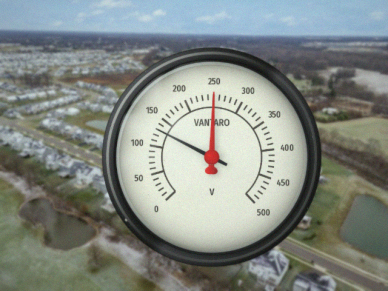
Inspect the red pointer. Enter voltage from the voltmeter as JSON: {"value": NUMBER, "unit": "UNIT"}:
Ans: {"value": 250, "unit": "V"}
